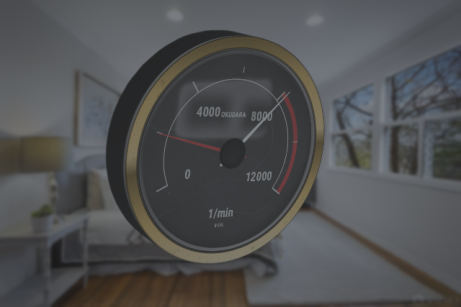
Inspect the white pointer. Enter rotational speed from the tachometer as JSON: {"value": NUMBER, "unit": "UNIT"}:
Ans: {"value": 8000, "unit": "rpm"}
